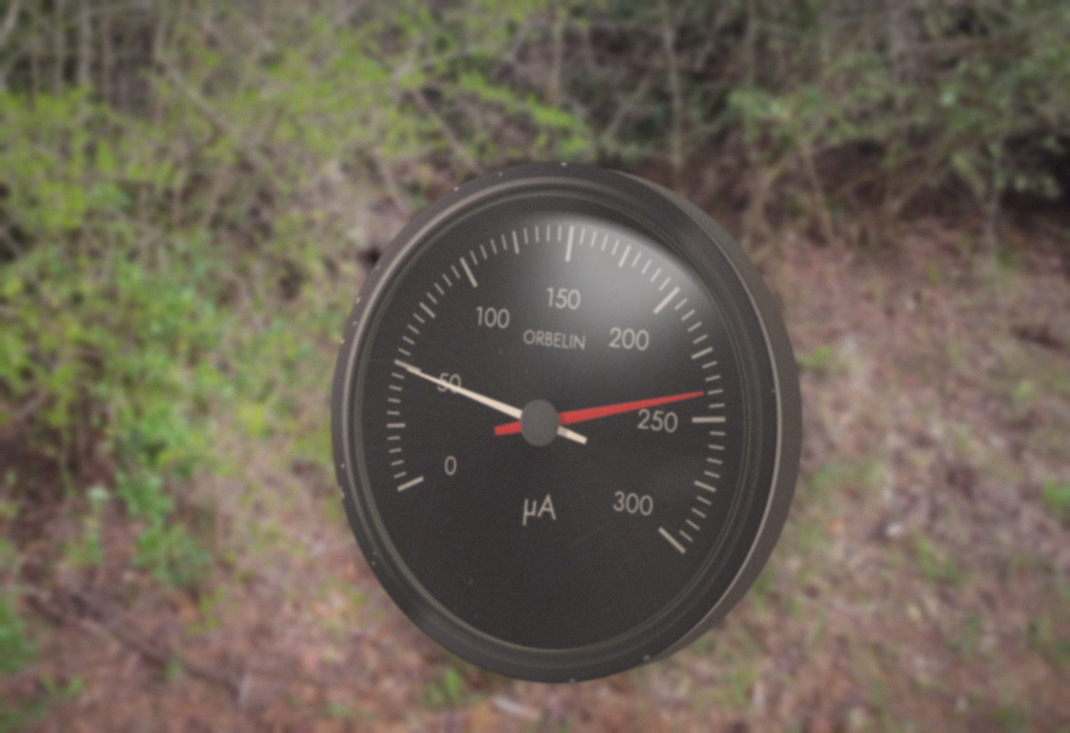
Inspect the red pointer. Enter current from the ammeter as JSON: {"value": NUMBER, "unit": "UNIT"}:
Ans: {"value": 240, "unit": "µA"}
